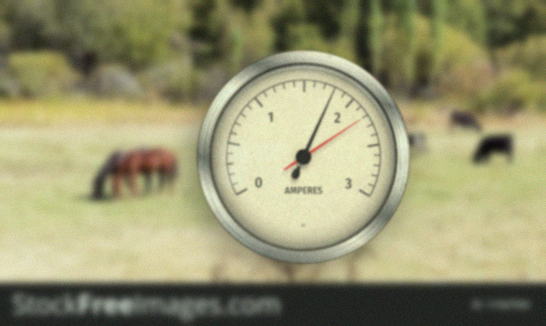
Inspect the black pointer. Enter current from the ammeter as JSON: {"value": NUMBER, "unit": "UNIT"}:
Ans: {"value": 1.8, "unit": "A"}
